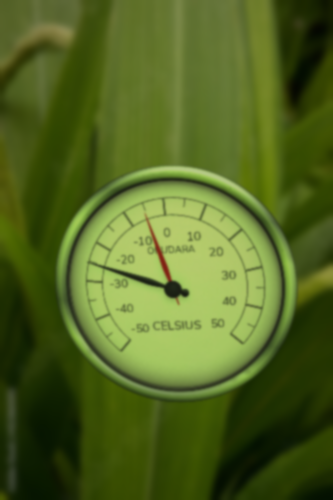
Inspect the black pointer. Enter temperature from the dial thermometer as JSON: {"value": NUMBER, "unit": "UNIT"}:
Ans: {"value": -25, "unit": "°C"}
